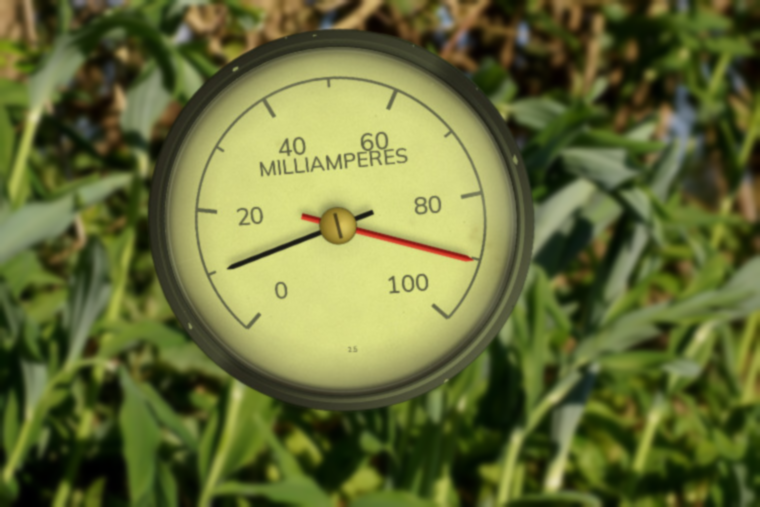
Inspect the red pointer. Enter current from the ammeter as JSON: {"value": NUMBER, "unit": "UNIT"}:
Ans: {"value": 90, "unit": "mA"}
